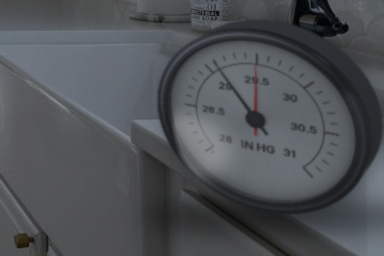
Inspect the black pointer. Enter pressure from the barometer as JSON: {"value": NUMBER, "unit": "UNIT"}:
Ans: {"value": 29.1, "unit": "inHg"}
